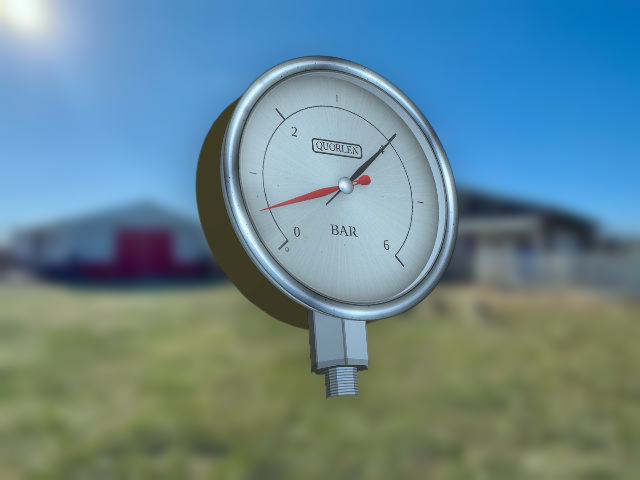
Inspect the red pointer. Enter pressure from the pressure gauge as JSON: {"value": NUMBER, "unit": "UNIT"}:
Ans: {"value": 0.5, "unit": "bar"}
